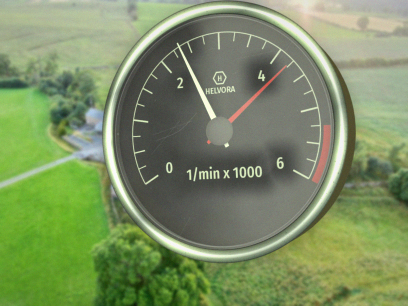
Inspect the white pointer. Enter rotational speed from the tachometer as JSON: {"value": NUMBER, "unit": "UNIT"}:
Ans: {"value": 2375, "unit": "rpm"}
